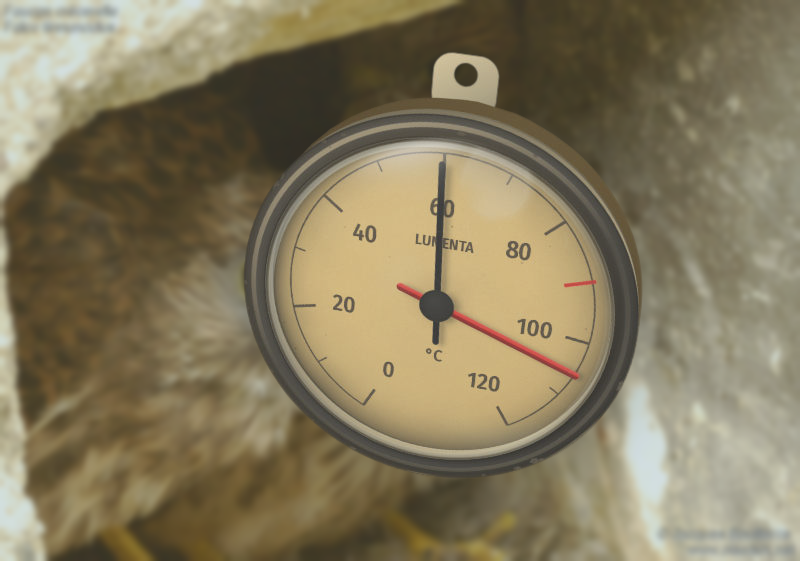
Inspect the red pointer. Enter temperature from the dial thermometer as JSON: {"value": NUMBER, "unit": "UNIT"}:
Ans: {"value": 105, "unit": "°C"}
